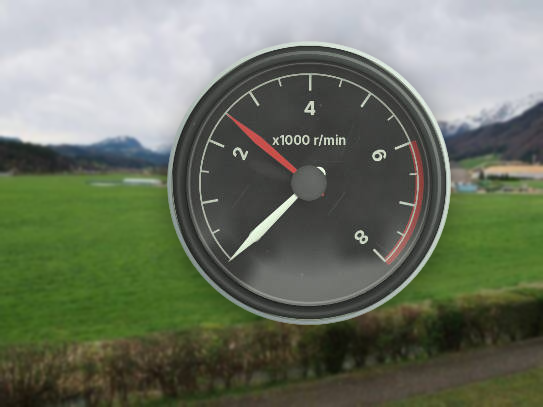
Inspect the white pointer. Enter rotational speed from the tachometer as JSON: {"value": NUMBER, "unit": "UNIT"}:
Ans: {"value": 0, "unit": "rpm"}
